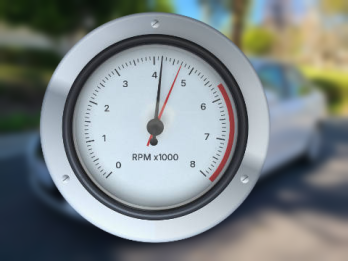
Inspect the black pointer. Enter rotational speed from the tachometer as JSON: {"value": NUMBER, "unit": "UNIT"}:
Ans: {"value": 4200, "unit": "rpm"}
